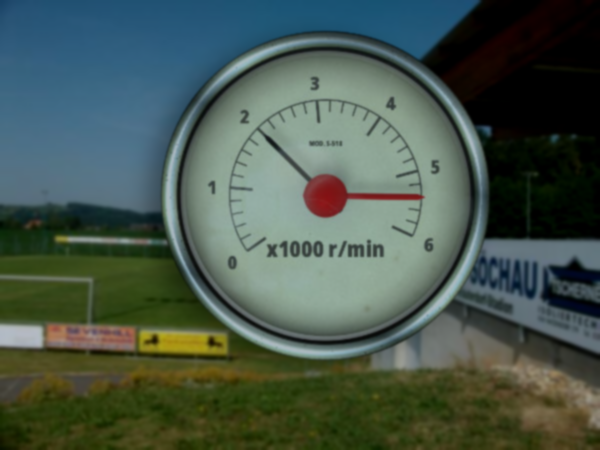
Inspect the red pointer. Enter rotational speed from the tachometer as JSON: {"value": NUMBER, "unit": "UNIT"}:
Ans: {"value": 5400, "unit": "rpm"}
